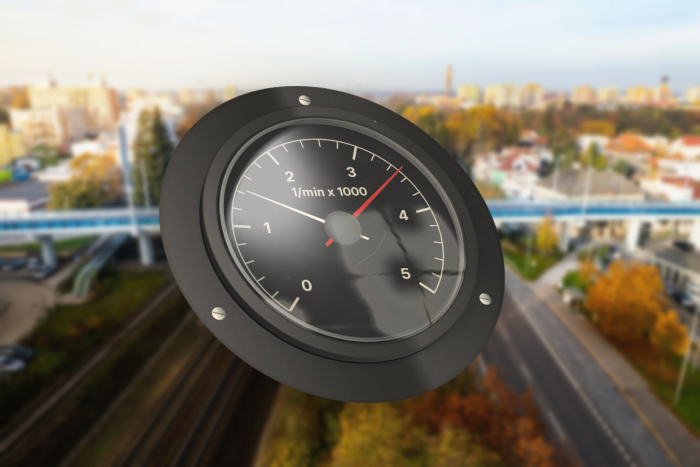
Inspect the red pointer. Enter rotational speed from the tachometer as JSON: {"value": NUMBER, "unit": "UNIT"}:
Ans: {"value": 3500, "unit": "rpm"}
